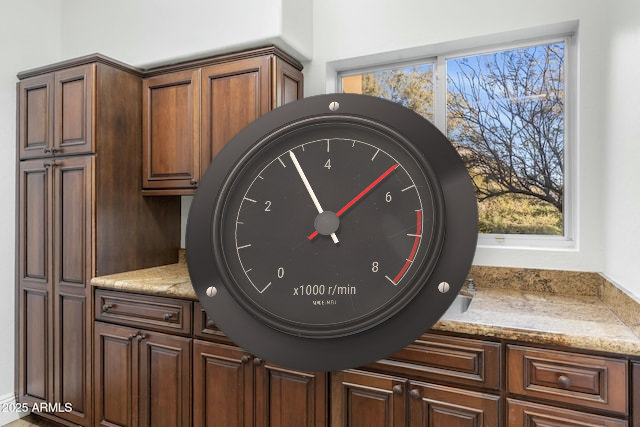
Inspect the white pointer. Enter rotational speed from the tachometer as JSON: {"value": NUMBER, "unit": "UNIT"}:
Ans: {"value": 3250, "unit": "rpm"}
